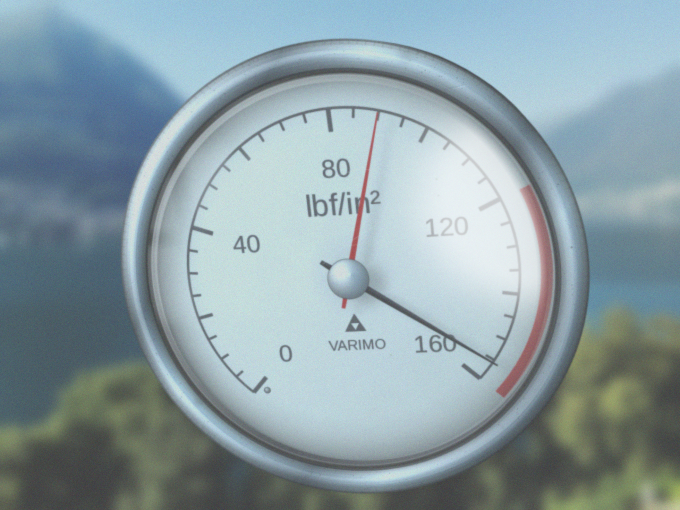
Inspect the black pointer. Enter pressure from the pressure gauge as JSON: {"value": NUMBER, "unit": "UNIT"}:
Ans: {"value": 155, "unit": "psi"}
